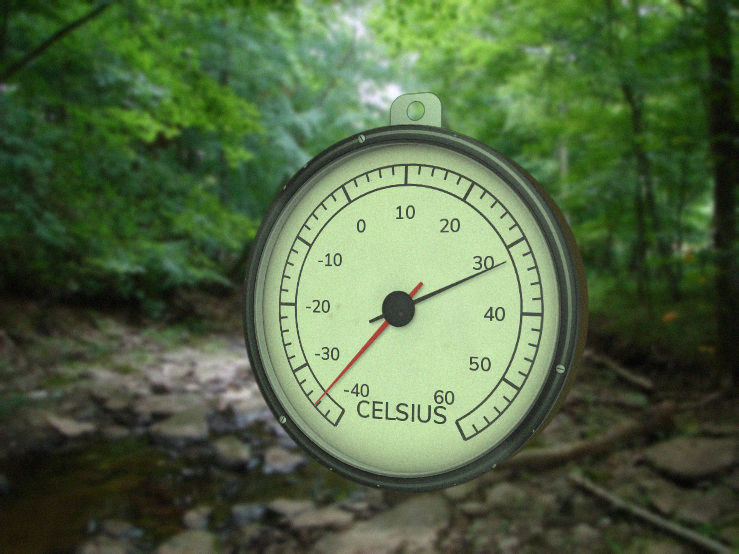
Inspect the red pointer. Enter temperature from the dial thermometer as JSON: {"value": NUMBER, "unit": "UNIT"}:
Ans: {"value": -36, "unit": "°C"}
